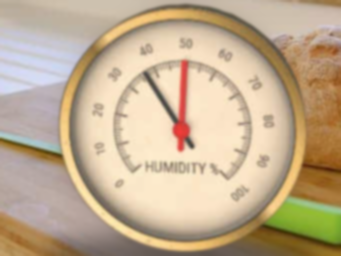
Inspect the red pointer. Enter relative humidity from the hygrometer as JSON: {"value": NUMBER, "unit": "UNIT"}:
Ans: {"value": 50, "unit": "%"}
